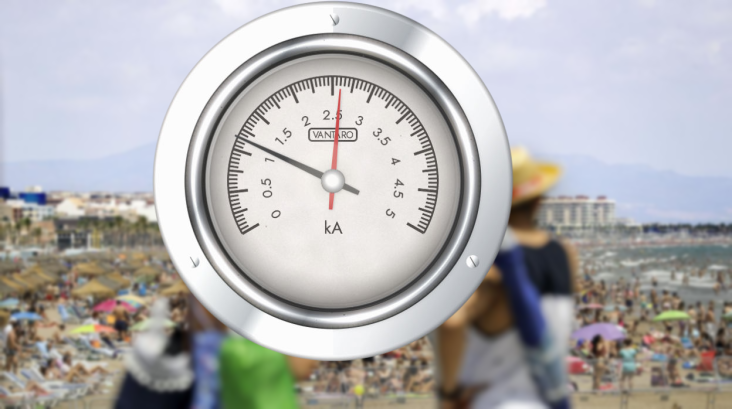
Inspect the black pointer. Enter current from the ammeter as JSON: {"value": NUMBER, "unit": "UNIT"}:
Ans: {"value": 1.15, "unit": "kA"}
